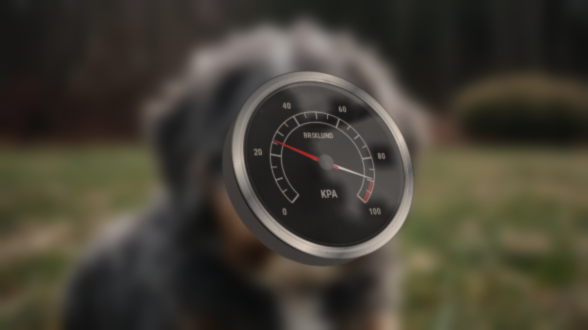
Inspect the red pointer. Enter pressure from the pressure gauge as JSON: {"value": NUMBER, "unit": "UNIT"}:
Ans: {"value": 25, "unit": "kPa"}
